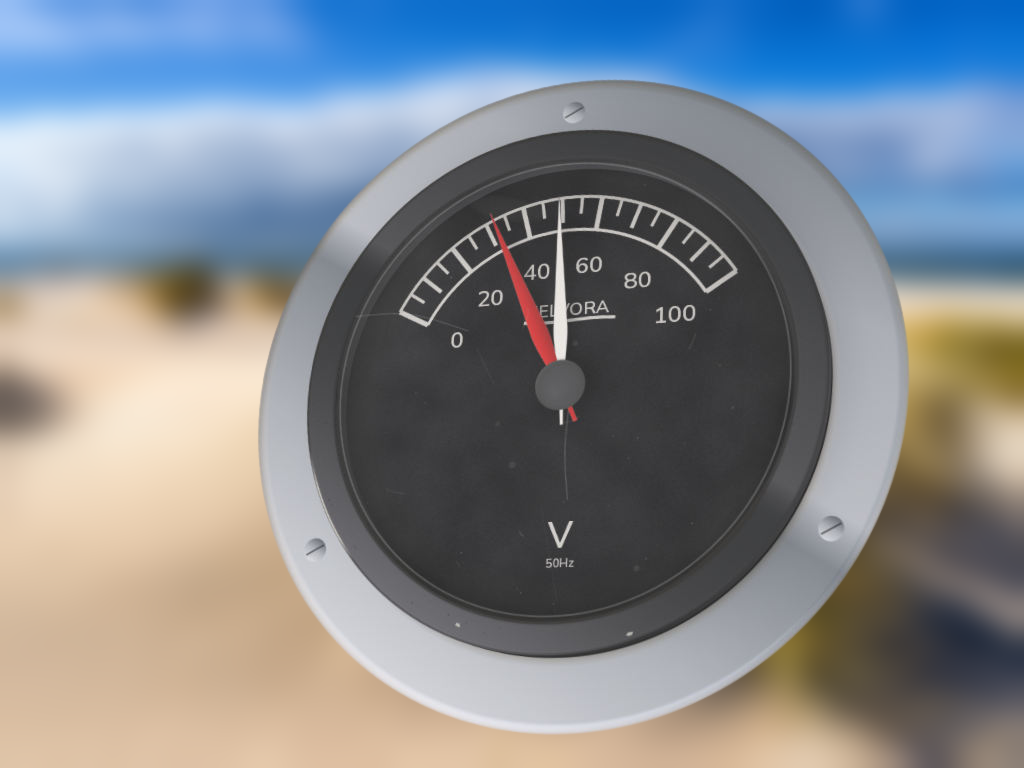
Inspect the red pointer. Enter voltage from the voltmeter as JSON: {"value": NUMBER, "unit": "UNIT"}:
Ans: {"value": 32.5, "unit": "V"}
